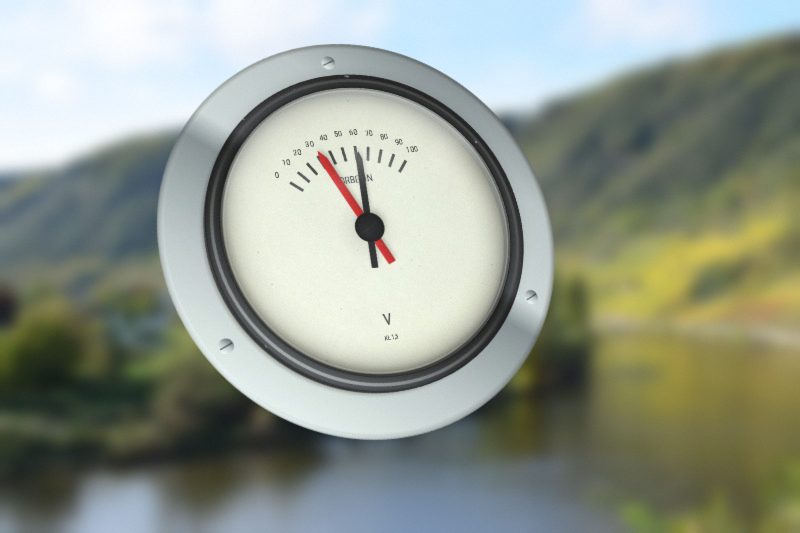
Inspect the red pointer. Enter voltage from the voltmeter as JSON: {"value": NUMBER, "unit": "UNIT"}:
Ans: {"value": 30, "unit": "V"}
